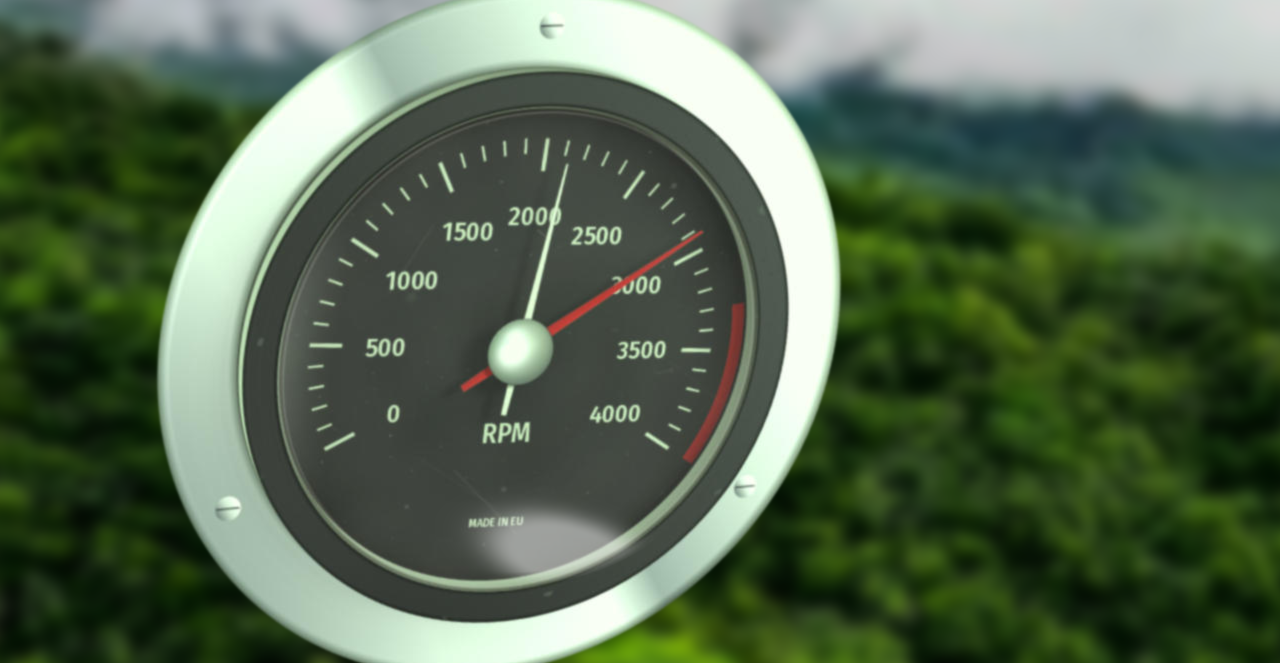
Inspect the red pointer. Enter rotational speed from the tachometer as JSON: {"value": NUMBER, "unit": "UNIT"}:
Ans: {"value": 2900, "unit": "rpm"}
